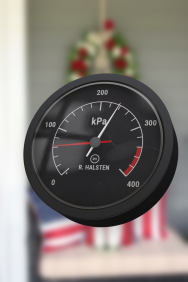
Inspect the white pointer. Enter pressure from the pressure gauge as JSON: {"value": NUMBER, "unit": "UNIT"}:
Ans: {"value": 240, "unit": "kPa"}
